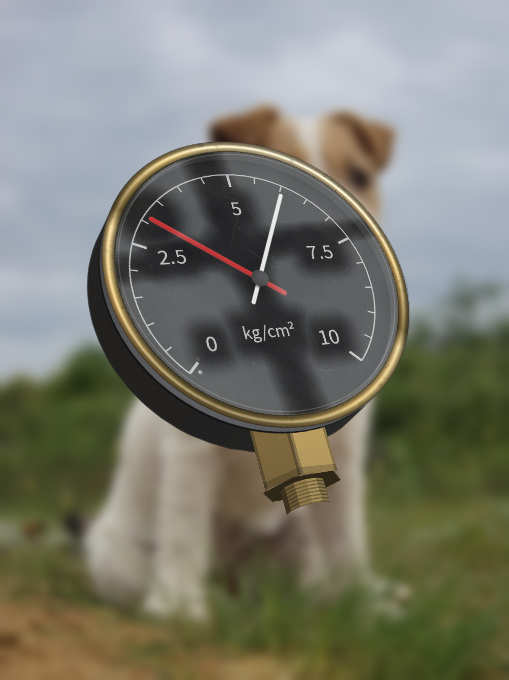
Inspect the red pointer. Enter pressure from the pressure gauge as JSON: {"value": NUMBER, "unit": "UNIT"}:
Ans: {"value": 3, "unit": "kg/cm²"}
